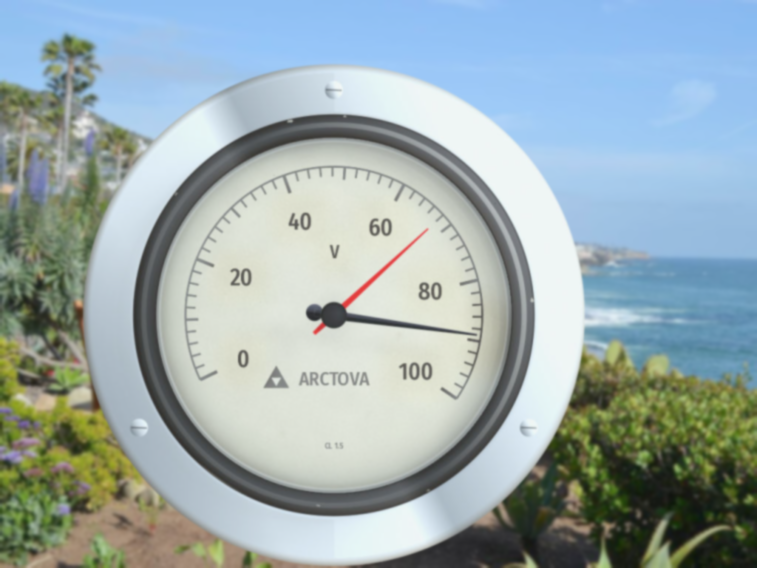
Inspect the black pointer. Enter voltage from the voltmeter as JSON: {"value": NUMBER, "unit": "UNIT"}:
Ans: {"value": 89, "unit": "V"}
